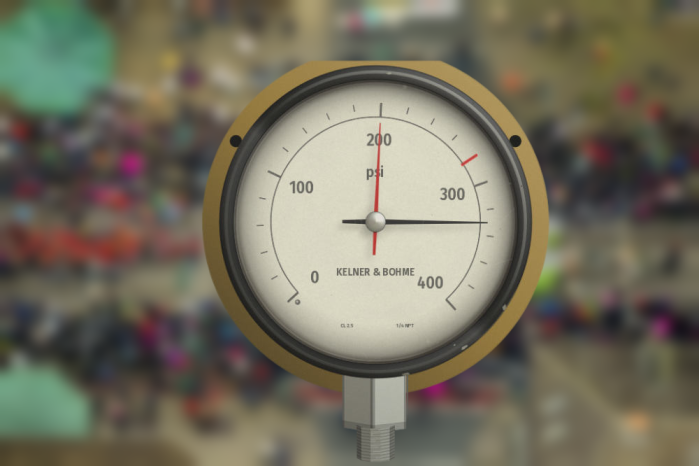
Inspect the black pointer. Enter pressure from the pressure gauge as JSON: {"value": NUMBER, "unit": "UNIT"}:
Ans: {"value": 330, "unit": "psi"}
